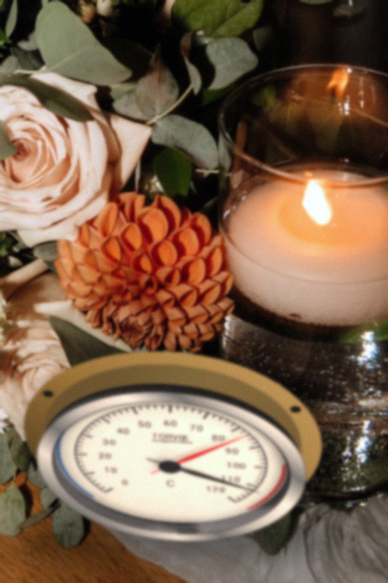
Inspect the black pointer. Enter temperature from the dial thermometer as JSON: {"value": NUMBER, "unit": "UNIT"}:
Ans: {"value": 110, "unit": "°C"}
